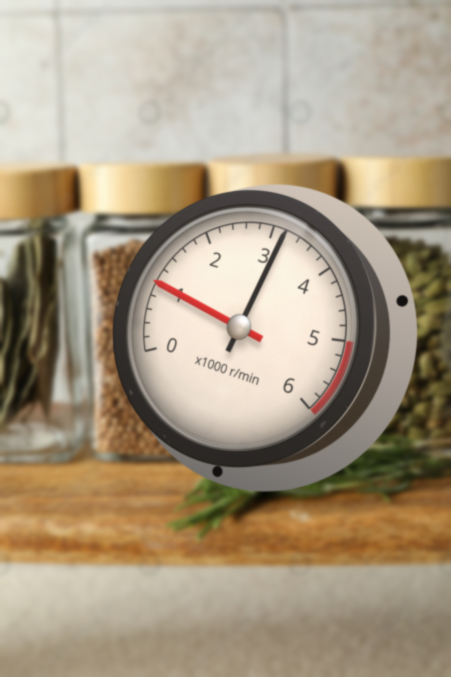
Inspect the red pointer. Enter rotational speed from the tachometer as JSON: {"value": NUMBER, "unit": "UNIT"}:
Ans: {"value": 1000, "unit": "rpm"}
